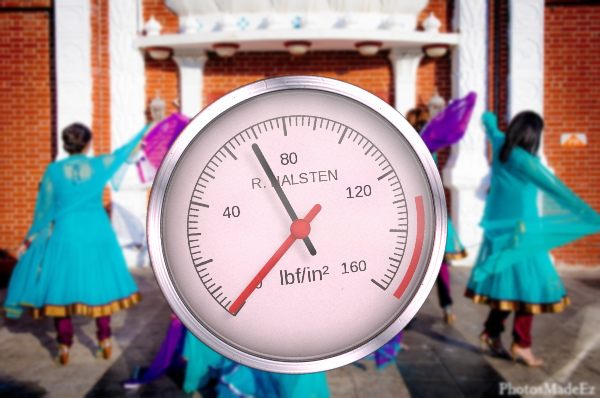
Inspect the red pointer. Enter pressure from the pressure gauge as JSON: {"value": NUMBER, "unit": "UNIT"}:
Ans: {"value": 2, "unit": "psi"}
